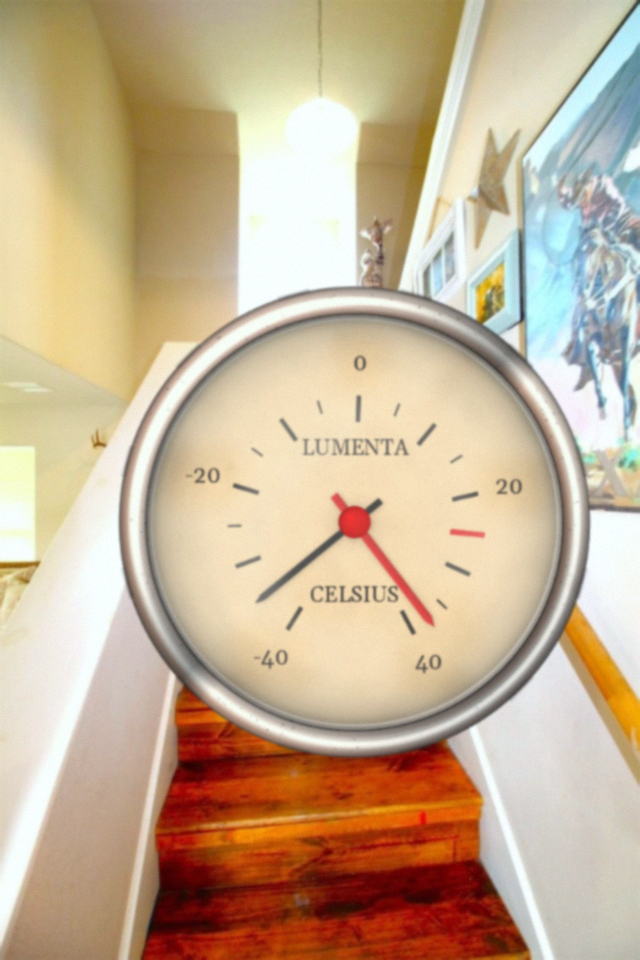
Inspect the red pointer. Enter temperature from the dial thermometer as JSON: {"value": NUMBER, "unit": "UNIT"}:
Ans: {"value": 37.5, "unit": "°C"}
